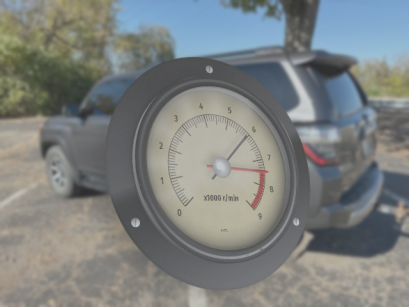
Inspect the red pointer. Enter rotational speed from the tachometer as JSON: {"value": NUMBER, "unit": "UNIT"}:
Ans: {"value": 7500, "unit": "rpm"}
